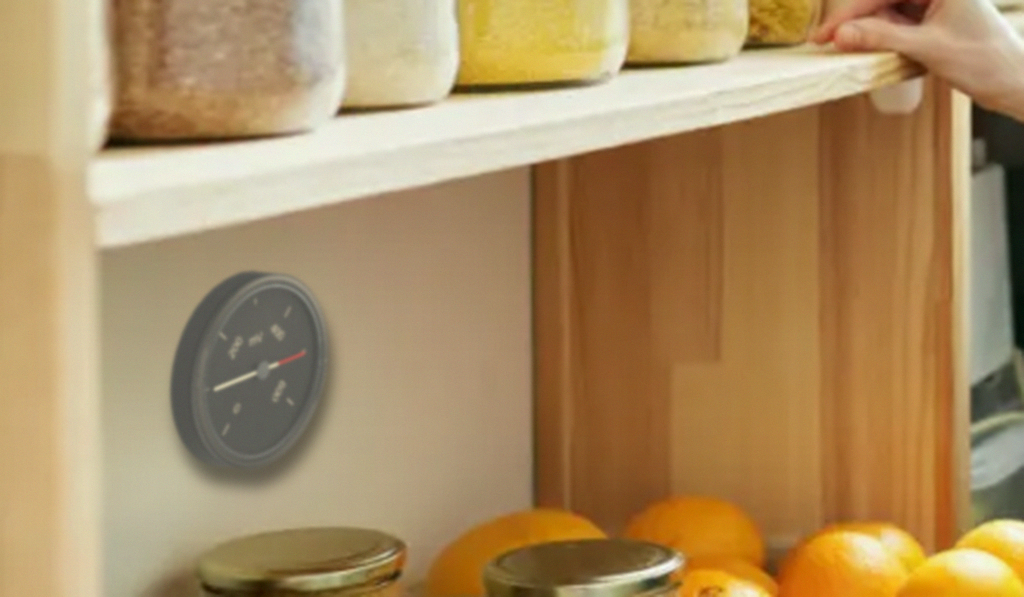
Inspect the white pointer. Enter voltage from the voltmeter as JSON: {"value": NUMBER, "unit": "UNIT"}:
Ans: {"value": 100, "unit": "mV"}
